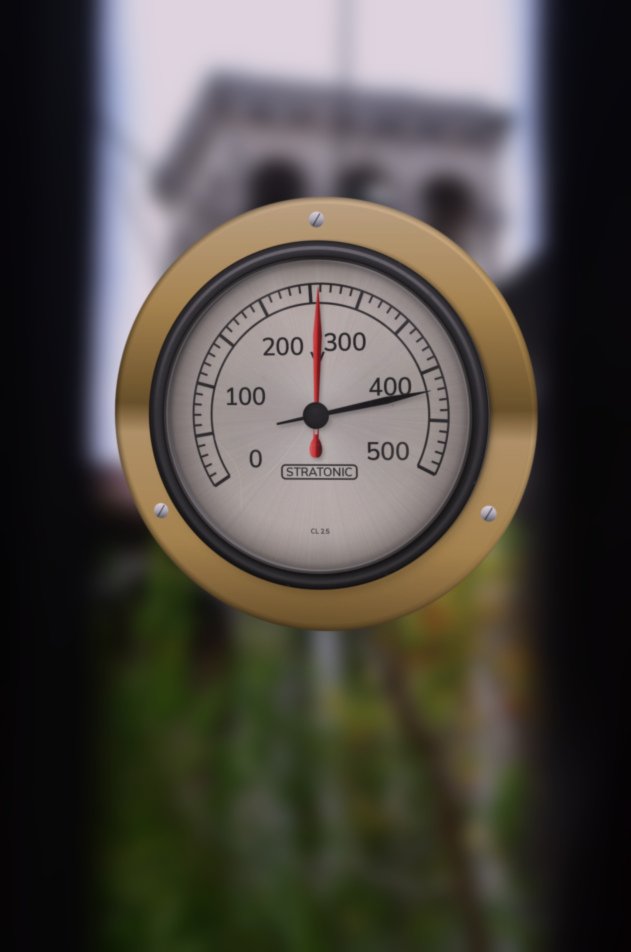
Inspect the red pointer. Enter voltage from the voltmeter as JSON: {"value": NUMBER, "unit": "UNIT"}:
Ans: {"value": 260, "unit": "V"}
